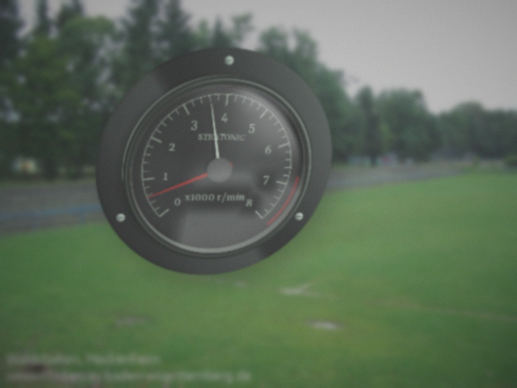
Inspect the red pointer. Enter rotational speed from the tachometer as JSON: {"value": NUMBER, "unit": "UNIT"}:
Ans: {"value": 600, "unit": "rpm"}
